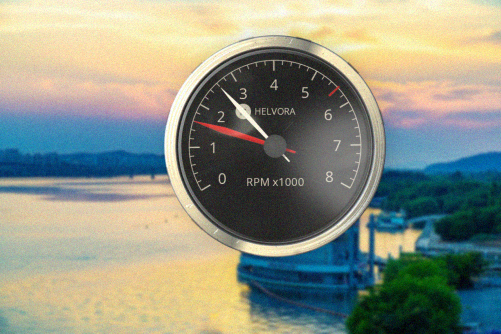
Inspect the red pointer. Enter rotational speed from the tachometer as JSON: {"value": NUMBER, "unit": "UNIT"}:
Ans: {"value": 1600, "unit": "rpm"}
